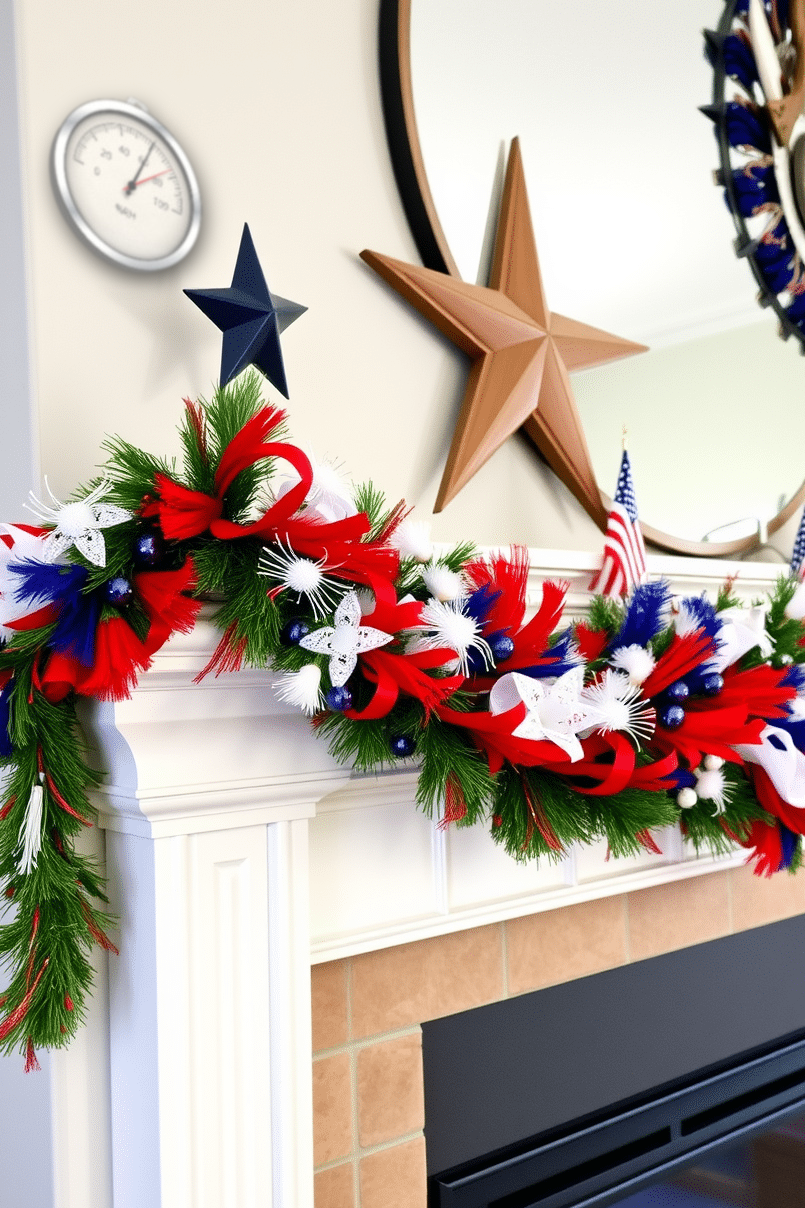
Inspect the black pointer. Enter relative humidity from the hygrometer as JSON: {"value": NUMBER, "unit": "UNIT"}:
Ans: {"value": 60, "unit": "%"}
